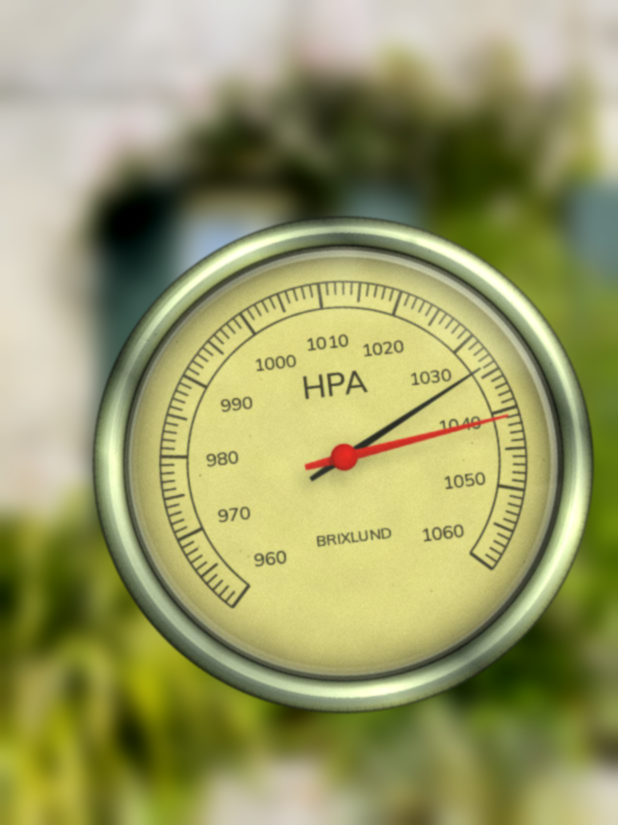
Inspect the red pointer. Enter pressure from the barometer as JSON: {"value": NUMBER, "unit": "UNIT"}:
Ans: {"value": 1041, "unit": "hPa"}
